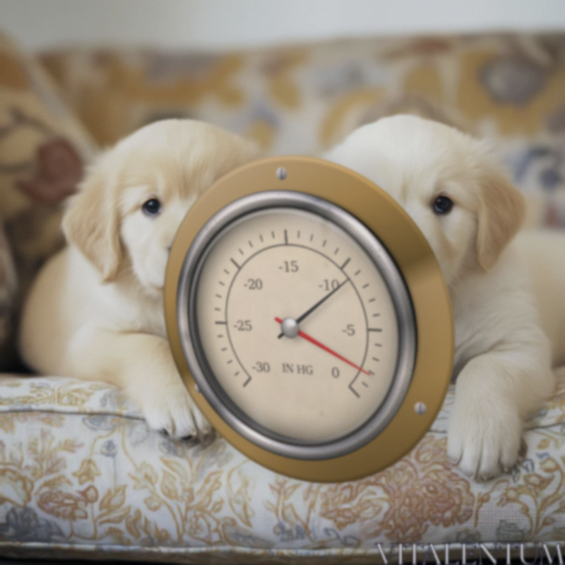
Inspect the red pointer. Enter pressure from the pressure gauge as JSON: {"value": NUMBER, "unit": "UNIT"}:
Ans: {"value": -2, "unit": "inHg"}
